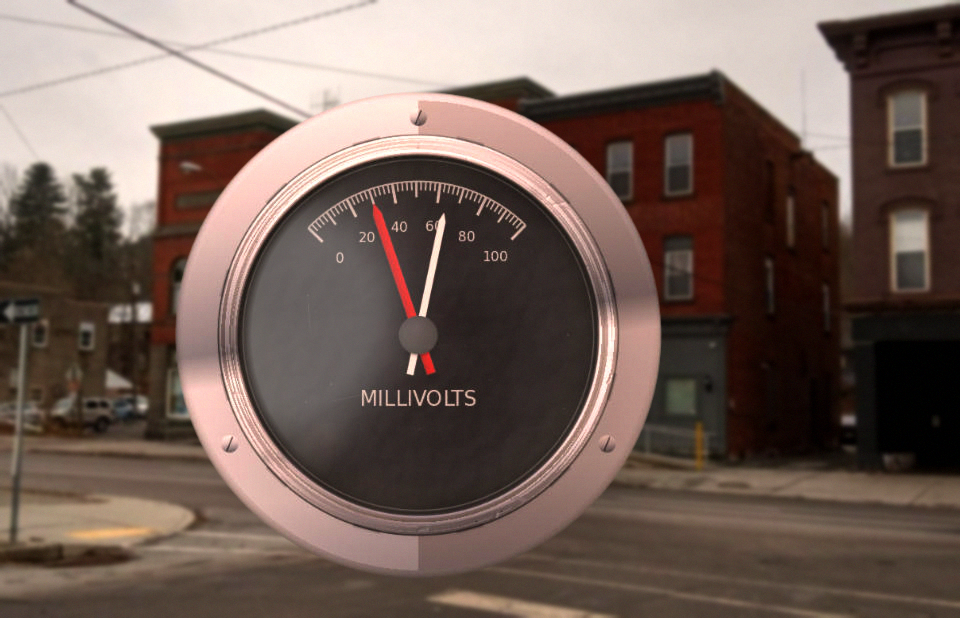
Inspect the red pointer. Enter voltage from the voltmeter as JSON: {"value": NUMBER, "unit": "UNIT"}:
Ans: {"value": 30, "unit": "mV"}
